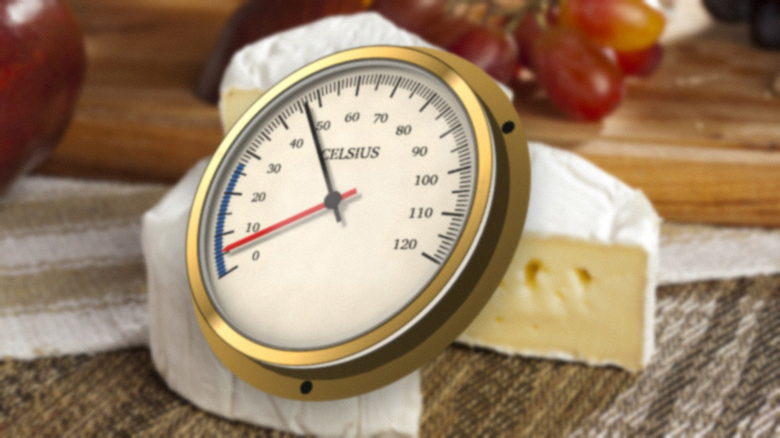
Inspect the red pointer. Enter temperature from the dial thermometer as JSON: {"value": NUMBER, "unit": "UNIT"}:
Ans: {"value": 5, "unit": "°C"}
